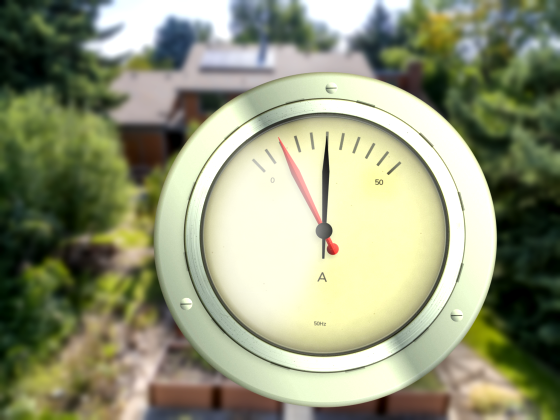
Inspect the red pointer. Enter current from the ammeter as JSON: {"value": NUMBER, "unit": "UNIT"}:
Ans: {"value": 10, "unit": "A"}
